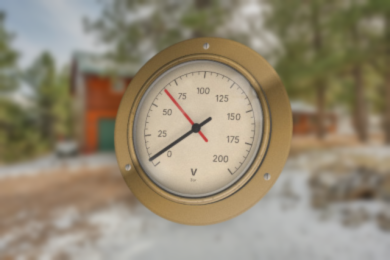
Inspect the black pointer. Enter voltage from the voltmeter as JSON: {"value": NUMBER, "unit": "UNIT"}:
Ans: {"value": 5, "unit": "V"}
